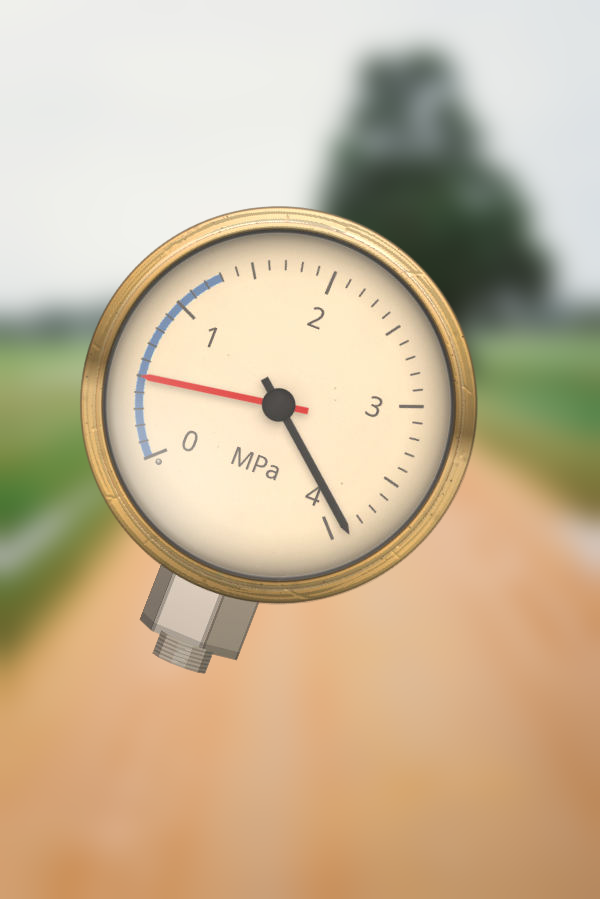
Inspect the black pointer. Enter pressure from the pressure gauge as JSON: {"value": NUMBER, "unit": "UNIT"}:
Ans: {"value": 3.9, "unit": "MPa"}
